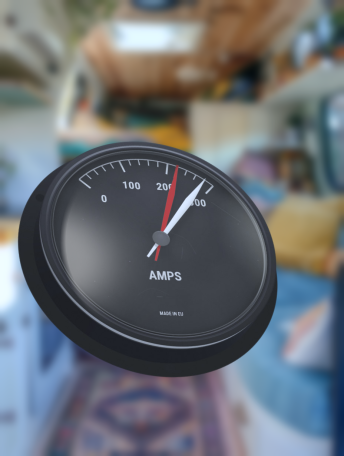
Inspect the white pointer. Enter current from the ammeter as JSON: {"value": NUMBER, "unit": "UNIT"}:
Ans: {"value": 280, "unit": "A"}
